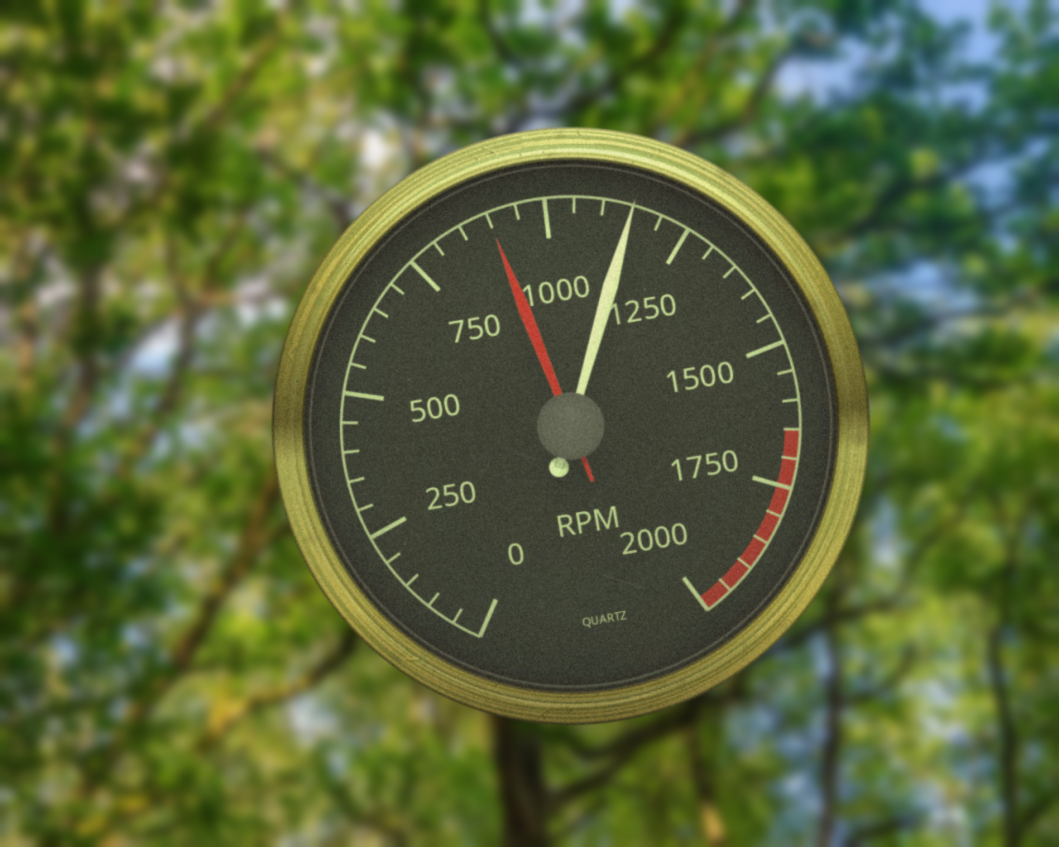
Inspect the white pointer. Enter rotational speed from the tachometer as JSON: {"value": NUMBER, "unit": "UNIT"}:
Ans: {"value": 1150, "unit": "rpm"}
